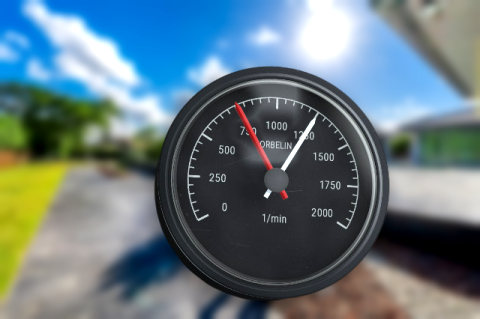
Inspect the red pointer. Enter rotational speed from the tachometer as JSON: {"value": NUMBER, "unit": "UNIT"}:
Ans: {"value": 750, "unit": "rpm"}
